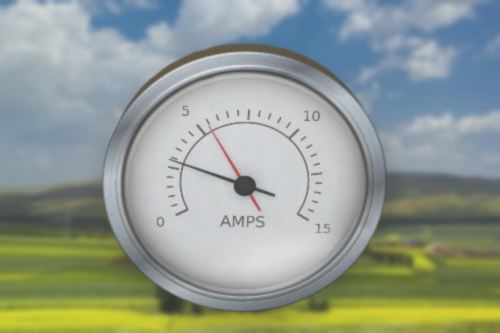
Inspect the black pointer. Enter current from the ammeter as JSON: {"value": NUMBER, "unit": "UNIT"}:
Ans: {"value": 3, "unit": "A"}
